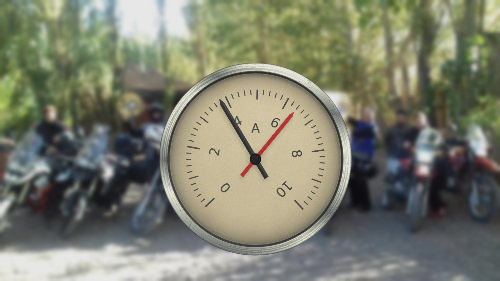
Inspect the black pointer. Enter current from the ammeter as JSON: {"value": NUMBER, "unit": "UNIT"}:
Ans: {"value": 3.8, "unit": "A"}
